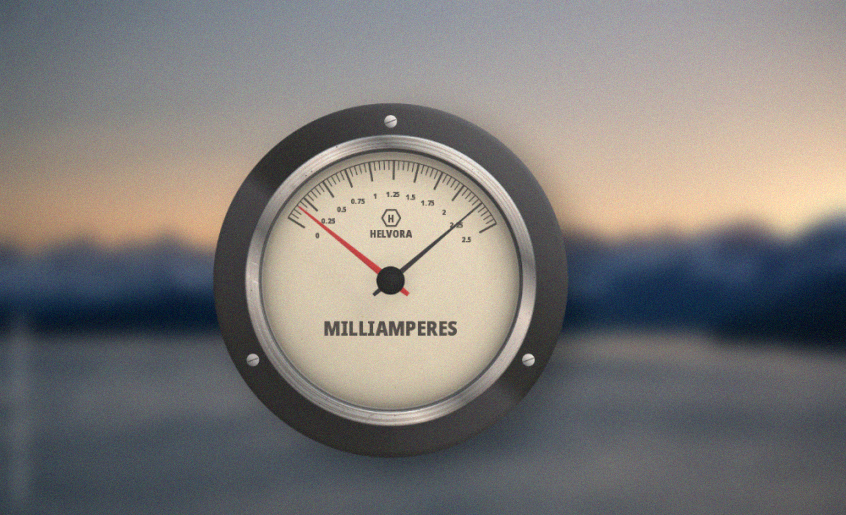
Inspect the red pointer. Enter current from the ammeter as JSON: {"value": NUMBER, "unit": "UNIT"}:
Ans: {"value": 0.15, "unit": "mA"}
